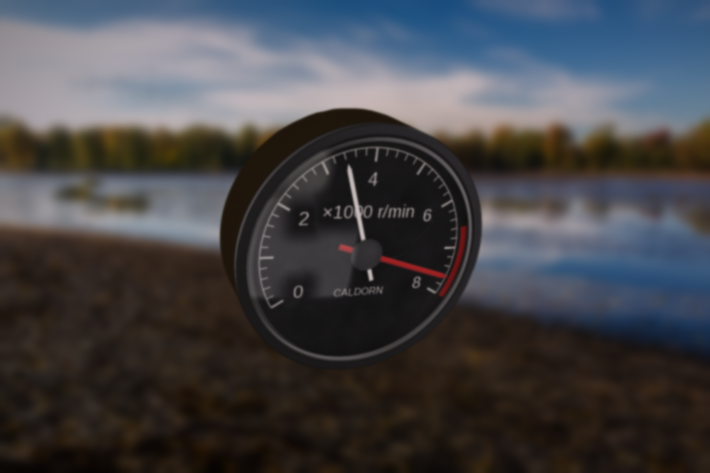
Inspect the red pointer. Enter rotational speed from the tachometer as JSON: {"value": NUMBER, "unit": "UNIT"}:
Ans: {"value": 7600, "unit": "rpm"}
